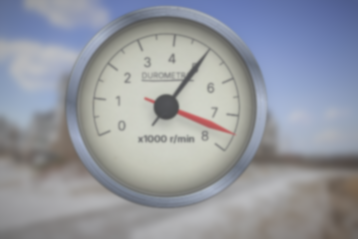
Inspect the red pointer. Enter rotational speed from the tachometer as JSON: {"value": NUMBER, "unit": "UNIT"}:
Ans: {"value": 7500, "unit": "rpm"}
